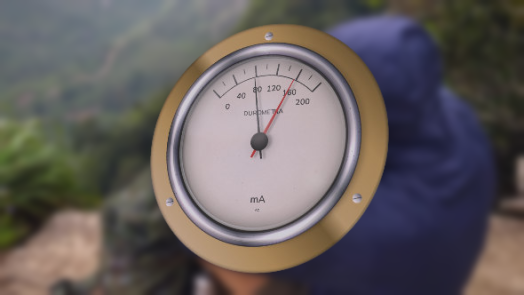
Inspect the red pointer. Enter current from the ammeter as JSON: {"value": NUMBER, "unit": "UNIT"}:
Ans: {"value": 160, "unit": "mA"}
